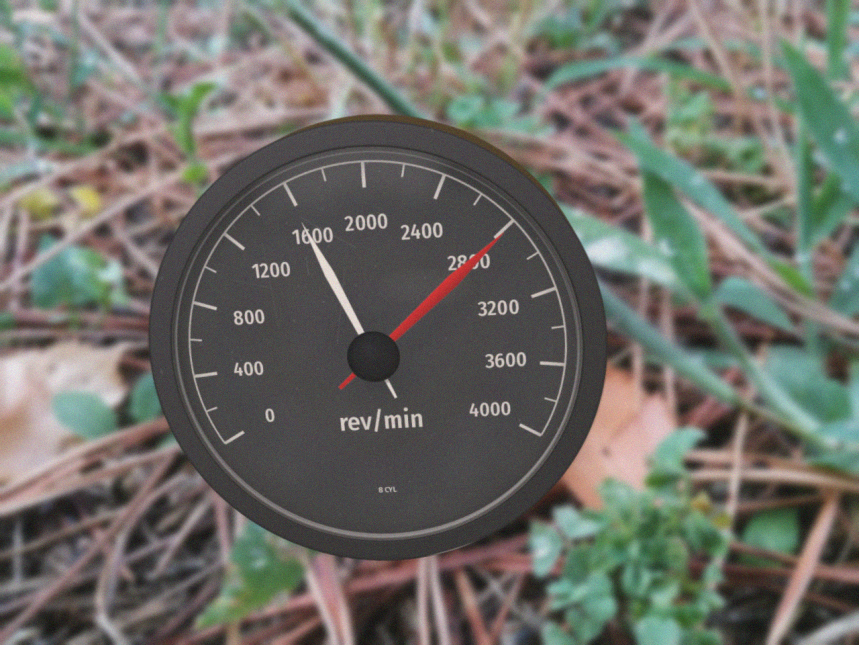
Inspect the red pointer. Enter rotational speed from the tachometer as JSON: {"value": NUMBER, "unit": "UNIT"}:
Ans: {"value": 2800, "unit": "rpm"}
